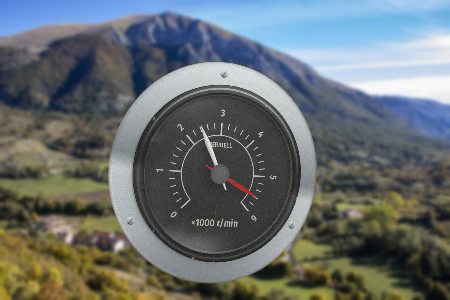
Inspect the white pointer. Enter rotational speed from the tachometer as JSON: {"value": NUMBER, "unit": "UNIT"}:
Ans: {"value": 2400, "unit": "rpm"}
